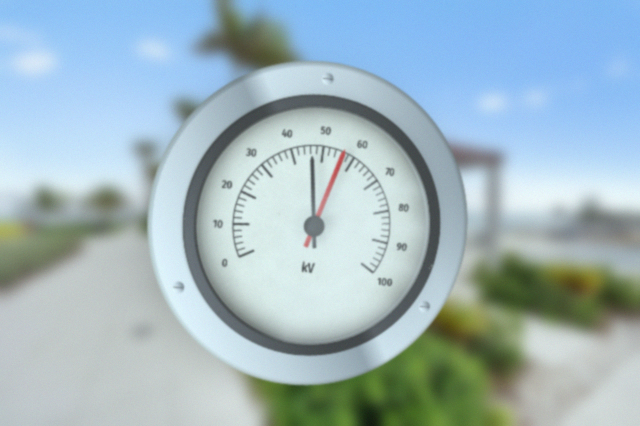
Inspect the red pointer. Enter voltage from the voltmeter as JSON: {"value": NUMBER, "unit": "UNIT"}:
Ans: {"value": 56, "unit": "kV"}
